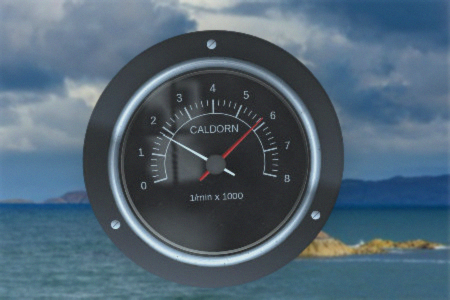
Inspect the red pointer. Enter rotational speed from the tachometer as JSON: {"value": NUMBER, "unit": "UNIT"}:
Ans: {"value": 5800, "unit": "rpm"}
